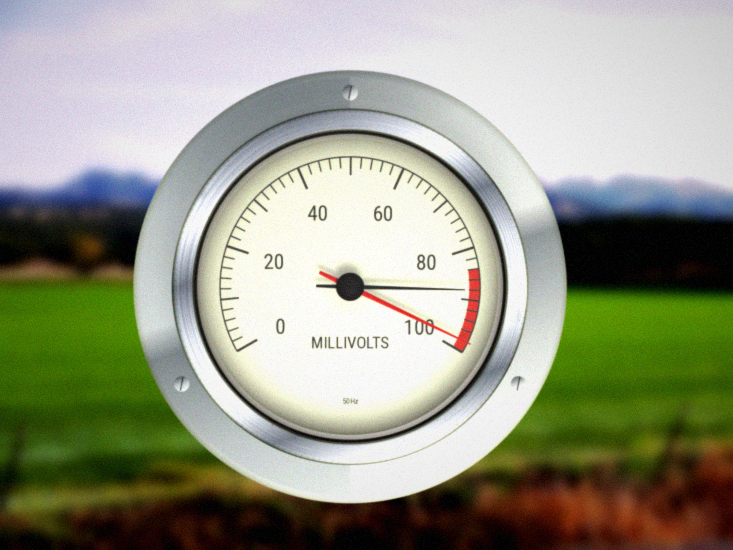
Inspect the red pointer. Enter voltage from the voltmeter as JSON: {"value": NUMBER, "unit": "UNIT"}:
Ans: {"value": 98, "unit": "mV"}
